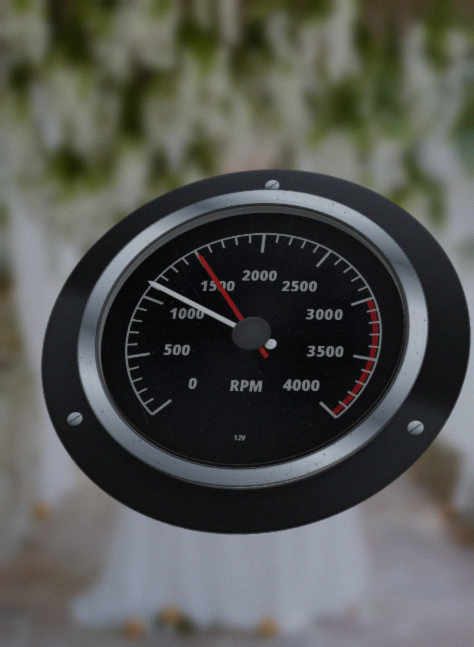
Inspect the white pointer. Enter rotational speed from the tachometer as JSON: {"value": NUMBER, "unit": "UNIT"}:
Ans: {"value": 1100, "unit": "rpm"}
